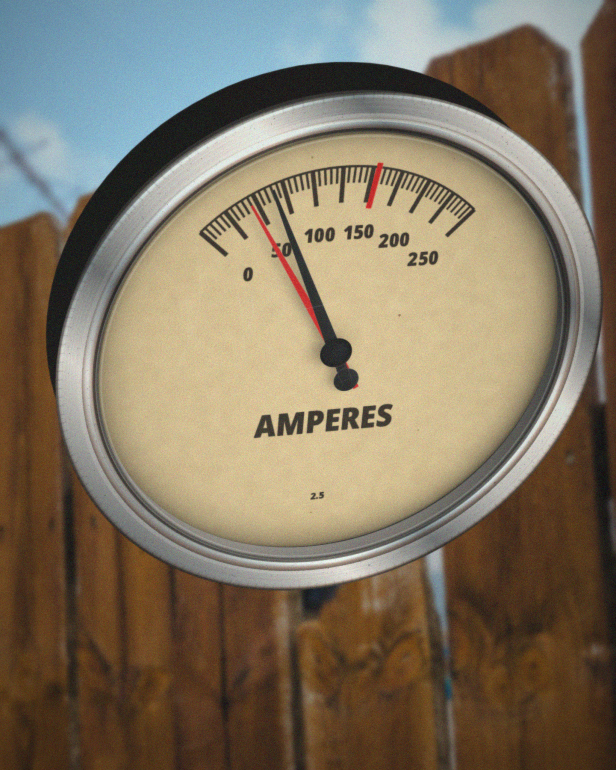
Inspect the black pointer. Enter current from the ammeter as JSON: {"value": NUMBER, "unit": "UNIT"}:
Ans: {"value": 65, "unit": "A"}
